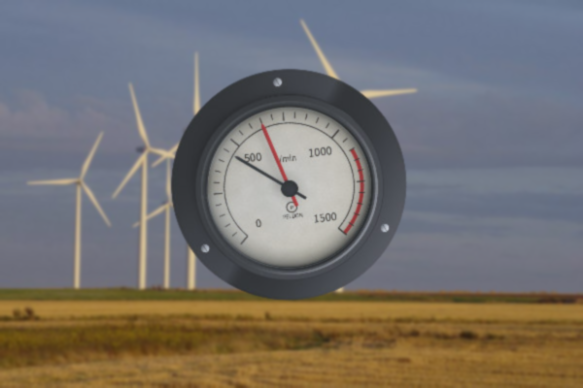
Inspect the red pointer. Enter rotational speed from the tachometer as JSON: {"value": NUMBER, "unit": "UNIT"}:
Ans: {"value": 650, "unit": "rpm"}
